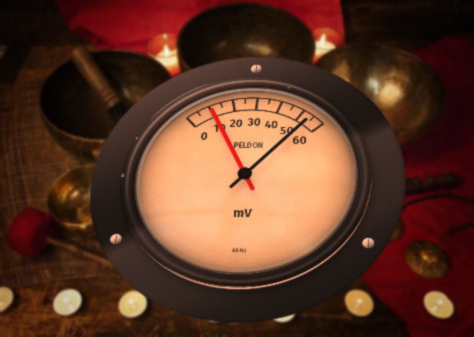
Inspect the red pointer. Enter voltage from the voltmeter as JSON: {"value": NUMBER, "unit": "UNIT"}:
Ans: {"value": 10, "unit": "mV"}
